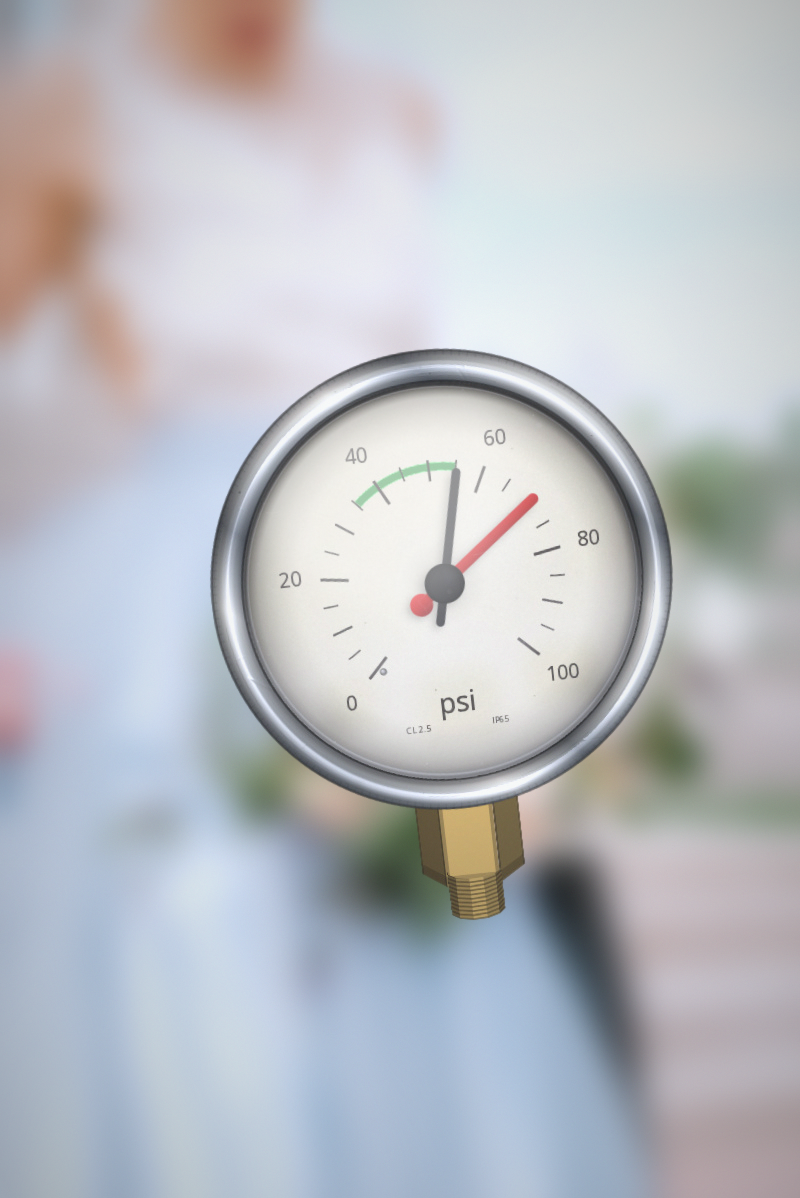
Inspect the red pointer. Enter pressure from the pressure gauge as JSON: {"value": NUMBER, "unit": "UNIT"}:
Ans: {"value": 70, "unit": "psi"}
